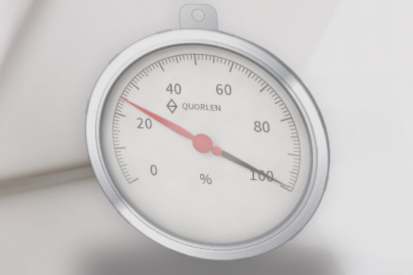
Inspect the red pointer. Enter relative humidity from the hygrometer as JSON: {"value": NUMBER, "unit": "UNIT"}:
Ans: {"value": 25, "unit": "%"}
